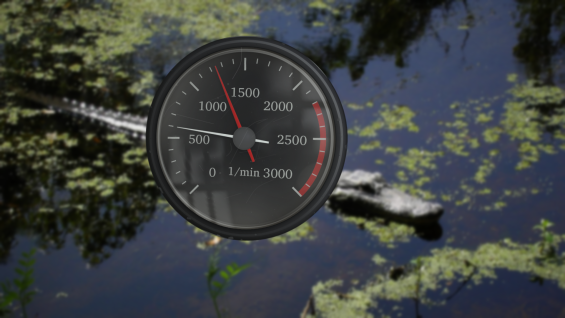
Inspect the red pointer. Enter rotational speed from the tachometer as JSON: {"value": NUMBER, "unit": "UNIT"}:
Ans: {"value": 1250, "unit": "rpm"}
